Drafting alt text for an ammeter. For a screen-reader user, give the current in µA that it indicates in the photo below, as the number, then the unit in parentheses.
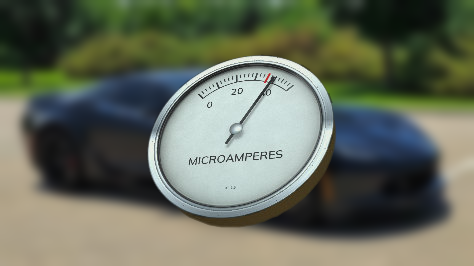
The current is 40 (µA)
